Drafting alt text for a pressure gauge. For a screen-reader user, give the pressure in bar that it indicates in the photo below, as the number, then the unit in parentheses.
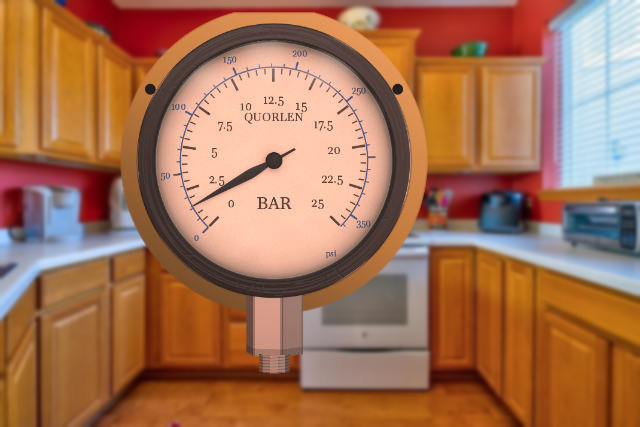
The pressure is 1.5 (bar)
